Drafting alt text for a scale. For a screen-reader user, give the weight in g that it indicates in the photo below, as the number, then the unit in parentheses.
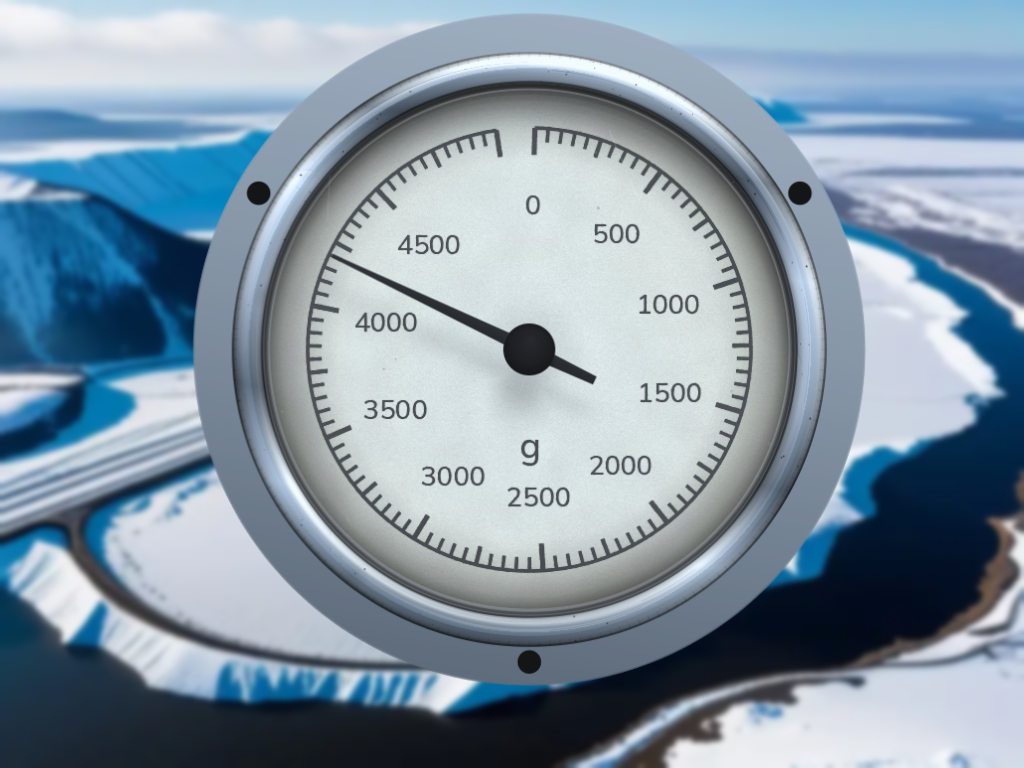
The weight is 4200 (g)
